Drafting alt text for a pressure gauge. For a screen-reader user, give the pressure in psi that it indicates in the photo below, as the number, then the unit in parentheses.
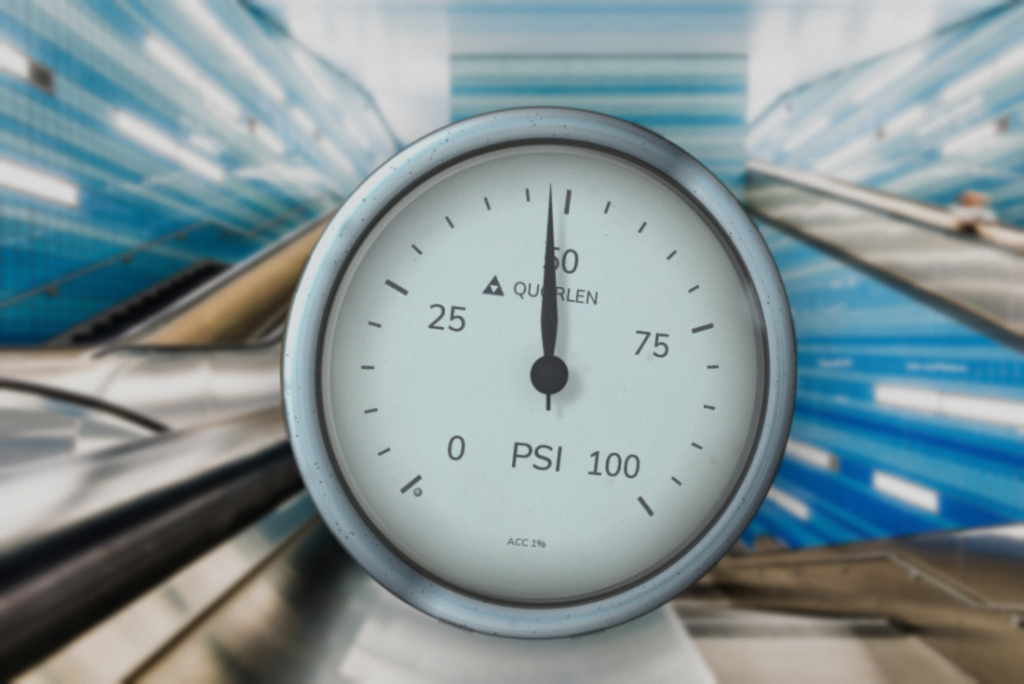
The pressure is 47.5 (psi)
